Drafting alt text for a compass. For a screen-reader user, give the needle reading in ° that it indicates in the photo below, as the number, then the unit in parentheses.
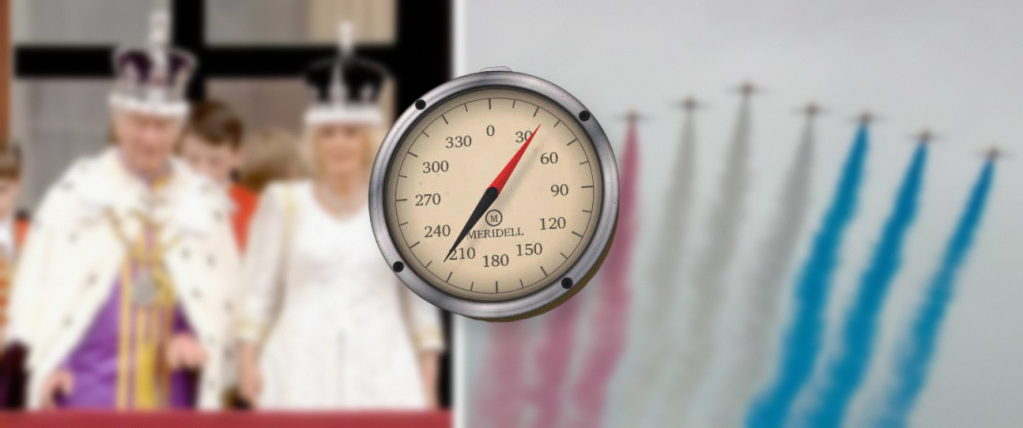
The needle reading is 37.5 (°)
